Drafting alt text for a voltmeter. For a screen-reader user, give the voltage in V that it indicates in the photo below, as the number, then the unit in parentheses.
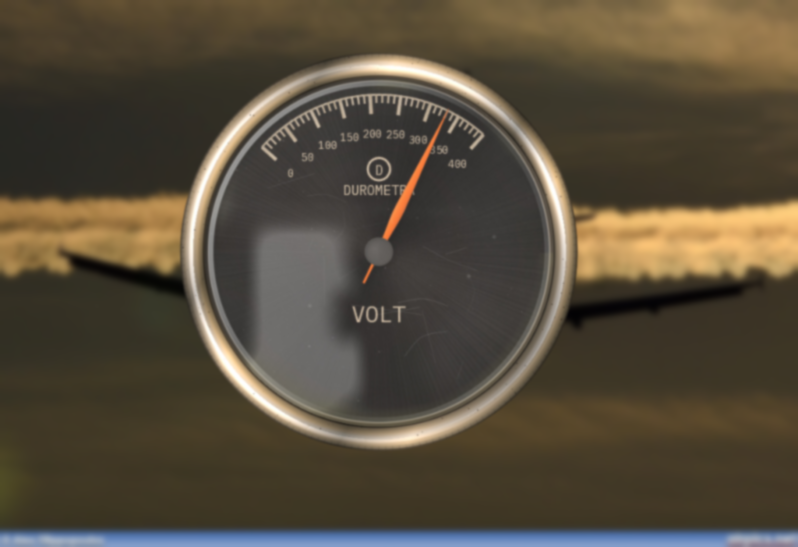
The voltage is 330 (V)
